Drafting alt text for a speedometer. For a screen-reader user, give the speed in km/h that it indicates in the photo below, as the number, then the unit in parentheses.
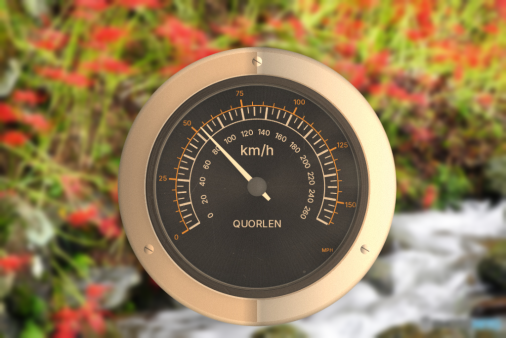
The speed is 85 (km/h)
